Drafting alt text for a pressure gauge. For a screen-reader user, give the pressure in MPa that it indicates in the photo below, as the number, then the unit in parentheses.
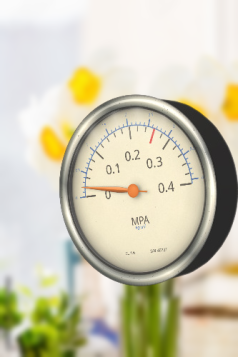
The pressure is 0.02 (MPa)
